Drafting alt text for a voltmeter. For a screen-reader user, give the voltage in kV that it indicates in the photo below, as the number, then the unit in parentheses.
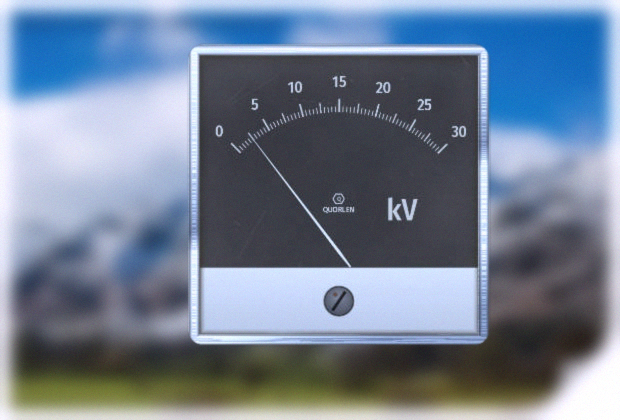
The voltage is 2.5 (kV)
